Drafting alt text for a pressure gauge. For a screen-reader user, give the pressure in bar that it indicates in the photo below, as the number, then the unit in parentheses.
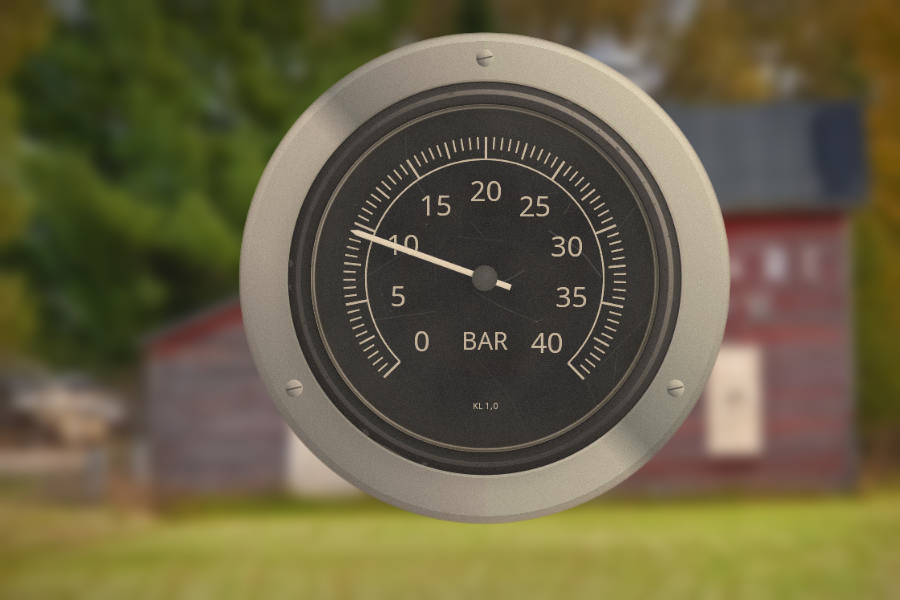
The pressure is 9.5 (bar)
